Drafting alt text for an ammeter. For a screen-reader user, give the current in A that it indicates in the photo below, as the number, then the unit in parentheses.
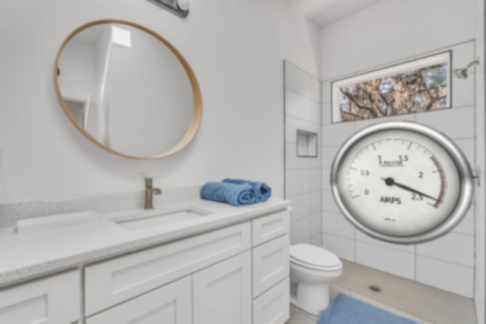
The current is 2.4 (A)
